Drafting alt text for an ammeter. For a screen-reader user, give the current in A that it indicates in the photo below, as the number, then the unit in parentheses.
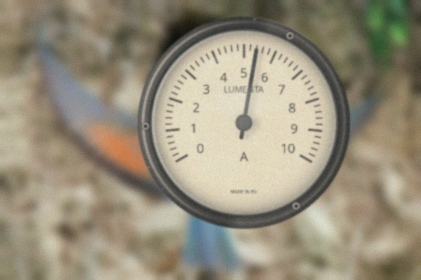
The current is 5.4 (A)
